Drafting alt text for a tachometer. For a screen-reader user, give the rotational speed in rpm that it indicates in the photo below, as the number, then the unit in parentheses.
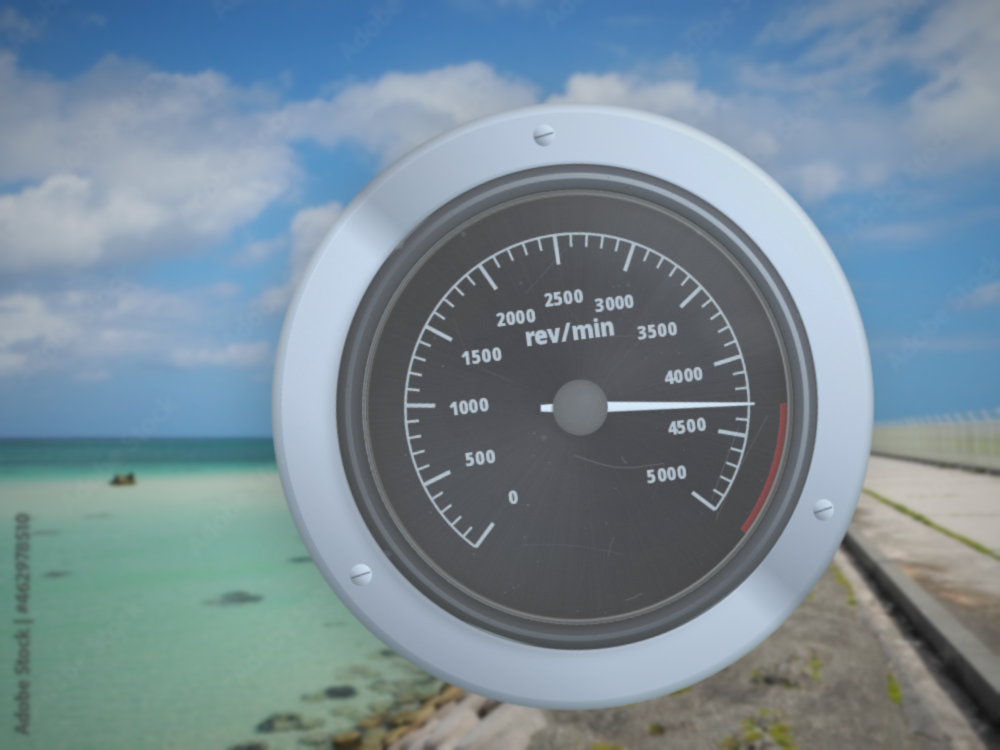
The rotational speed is 4300 (rpm)
